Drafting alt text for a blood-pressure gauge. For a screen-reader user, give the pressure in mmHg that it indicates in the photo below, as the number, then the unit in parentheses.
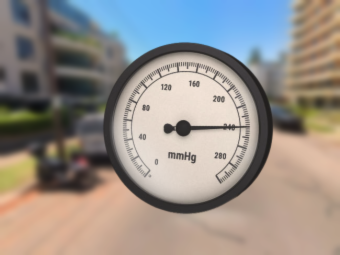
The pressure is 240 (mmHg)
